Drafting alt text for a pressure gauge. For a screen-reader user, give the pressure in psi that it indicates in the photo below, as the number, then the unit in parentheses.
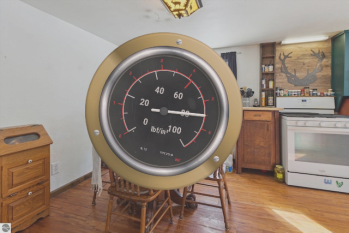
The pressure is 80 (psi)
